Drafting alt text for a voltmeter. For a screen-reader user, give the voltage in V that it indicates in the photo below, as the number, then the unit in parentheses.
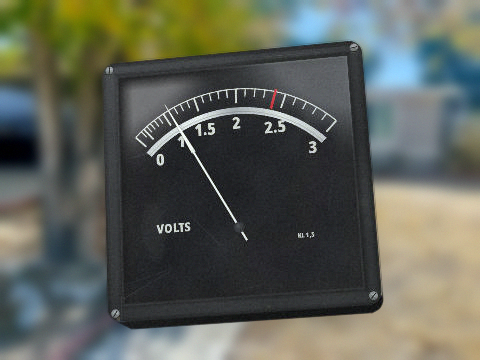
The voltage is 1.1 (V)
